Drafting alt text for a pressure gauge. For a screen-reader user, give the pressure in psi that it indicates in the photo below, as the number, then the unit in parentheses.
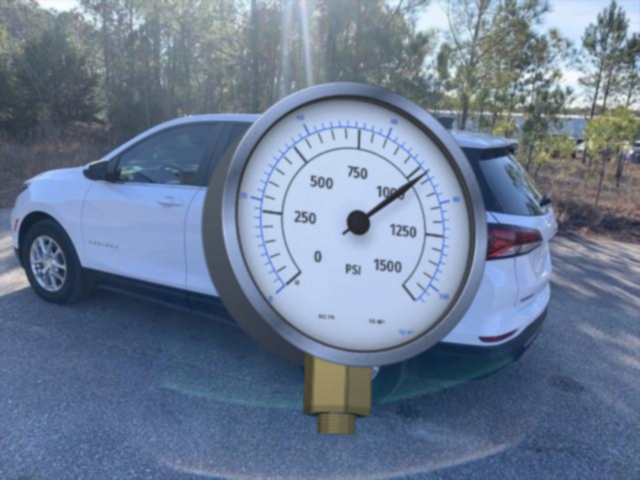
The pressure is 1025 (psi)
